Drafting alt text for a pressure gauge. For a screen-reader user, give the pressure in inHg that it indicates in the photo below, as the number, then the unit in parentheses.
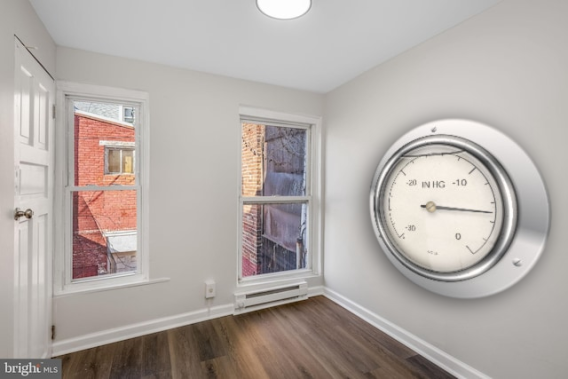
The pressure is -5 (inHg)
